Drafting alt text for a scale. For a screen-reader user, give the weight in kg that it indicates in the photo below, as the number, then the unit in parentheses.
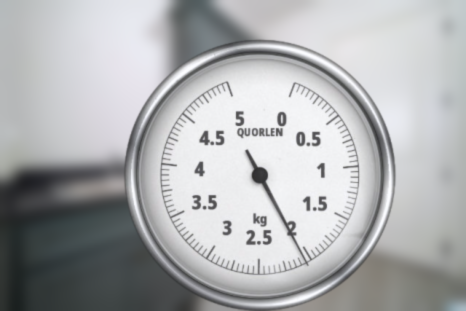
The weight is 2.05 (kg)
